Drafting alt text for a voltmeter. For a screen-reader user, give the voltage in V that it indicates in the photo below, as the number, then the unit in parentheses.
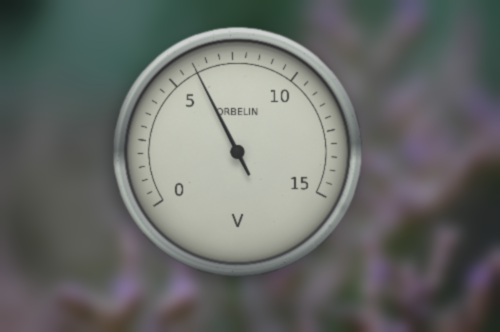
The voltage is 6 (V)
